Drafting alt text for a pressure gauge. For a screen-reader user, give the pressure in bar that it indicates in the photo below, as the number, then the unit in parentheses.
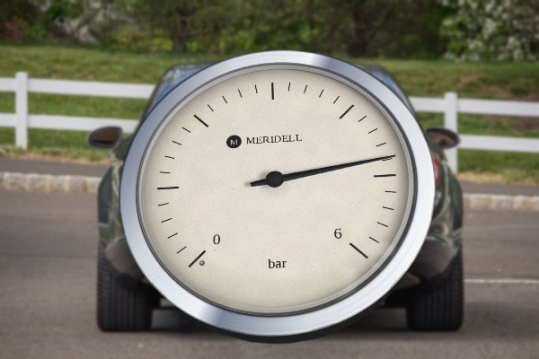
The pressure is 4.8 (bar)
